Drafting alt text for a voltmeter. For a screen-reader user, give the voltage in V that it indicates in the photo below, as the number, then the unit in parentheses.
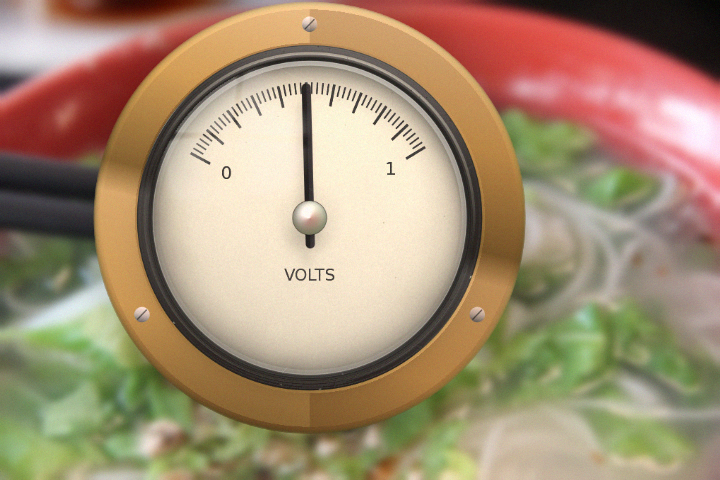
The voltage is 0.5 (V)
